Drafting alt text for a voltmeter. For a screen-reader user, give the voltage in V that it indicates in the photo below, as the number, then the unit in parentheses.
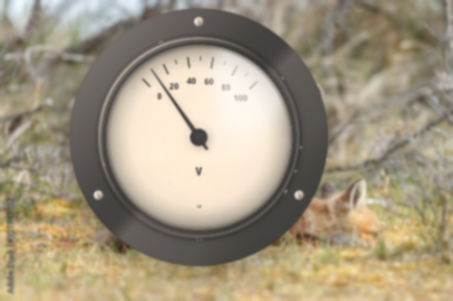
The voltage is 10 (V)
